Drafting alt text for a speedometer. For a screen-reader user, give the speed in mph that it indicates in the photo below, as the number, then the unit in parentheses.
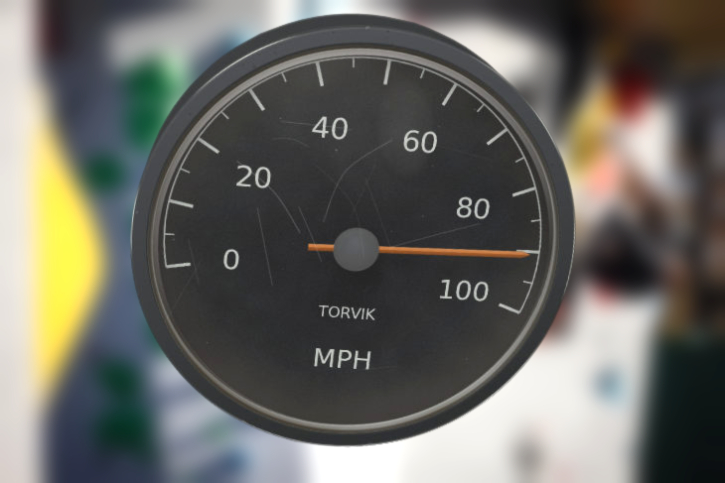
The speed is 90 (mph)
